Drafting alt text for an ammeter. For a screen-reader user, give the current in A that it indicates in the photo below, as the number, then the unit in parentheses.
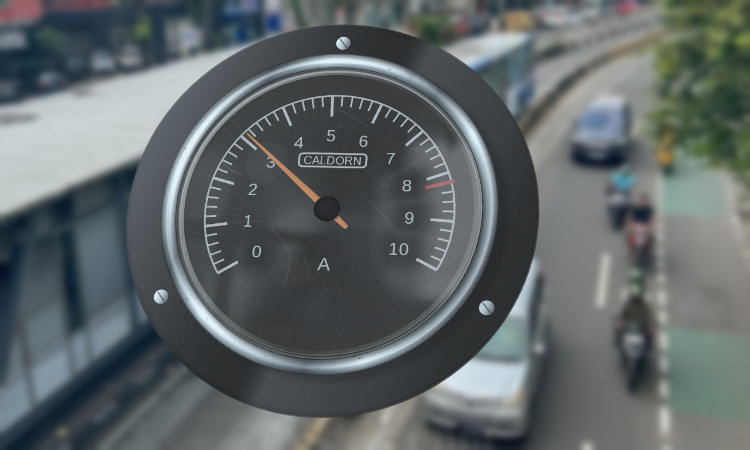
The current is 3.1 (A)
